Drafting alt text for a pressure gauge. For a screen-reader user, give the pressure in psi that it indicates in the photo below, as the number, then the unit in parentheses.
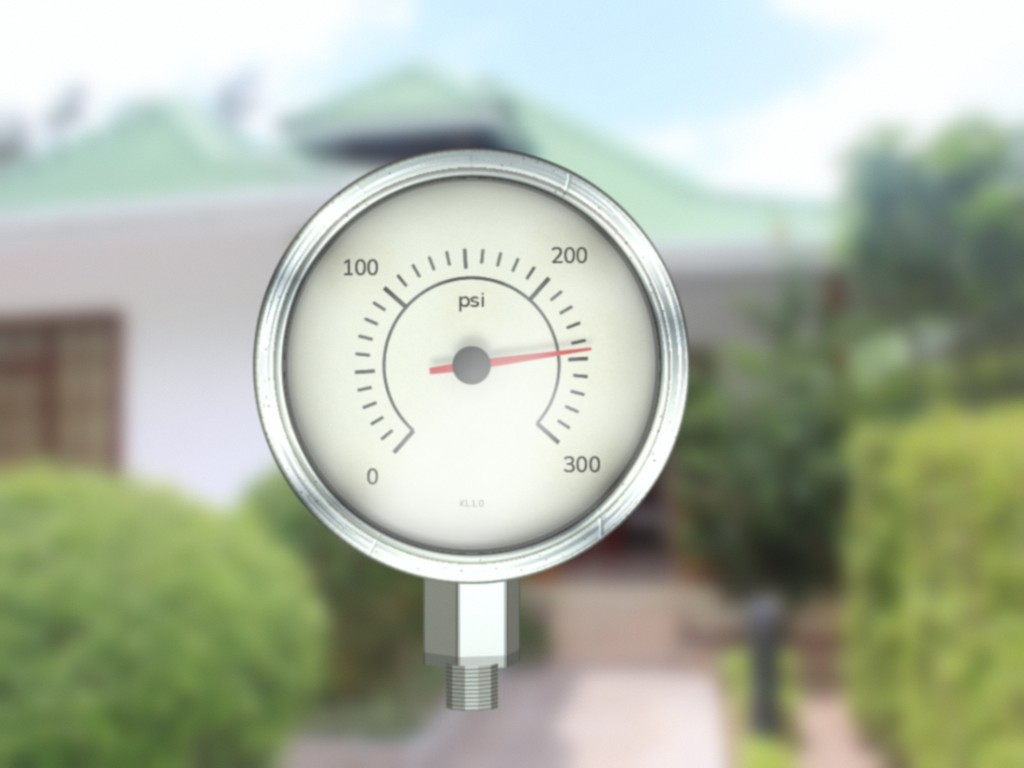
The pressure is 245 (psi)
